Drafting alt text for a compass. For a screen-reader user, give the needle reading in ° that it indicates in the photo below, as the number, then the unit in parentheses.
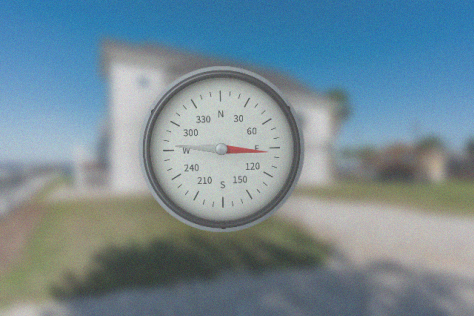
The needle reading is 95 (°)
